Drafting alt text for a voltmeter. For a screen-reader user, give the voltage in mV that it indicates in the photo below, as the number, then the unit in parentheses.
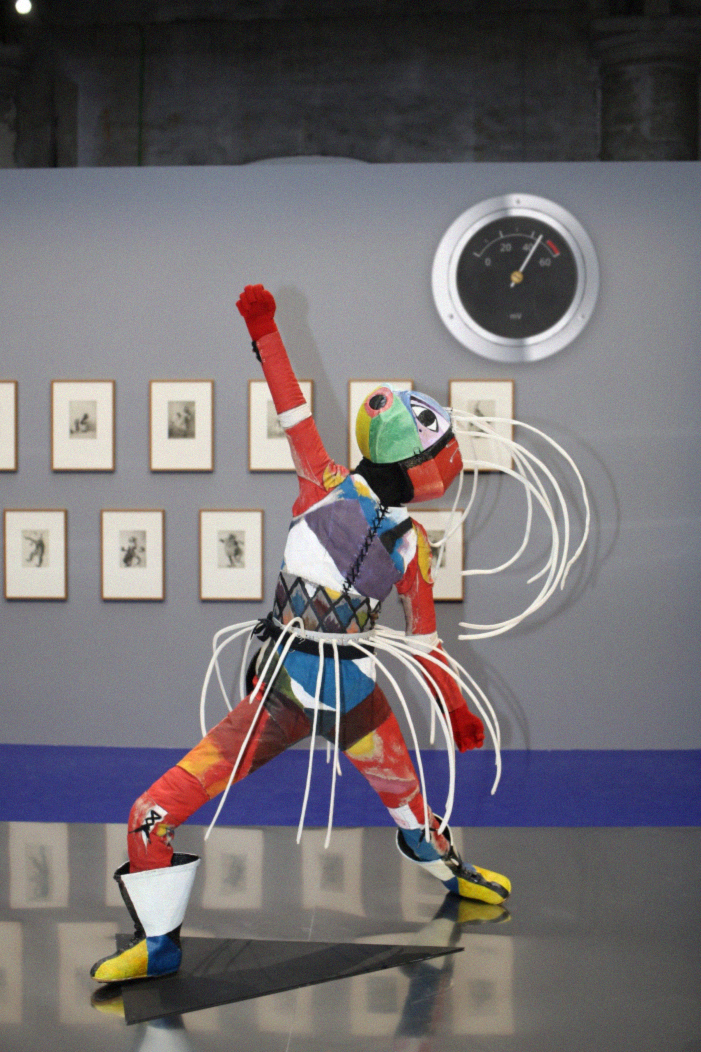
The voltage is 45 (mV)
